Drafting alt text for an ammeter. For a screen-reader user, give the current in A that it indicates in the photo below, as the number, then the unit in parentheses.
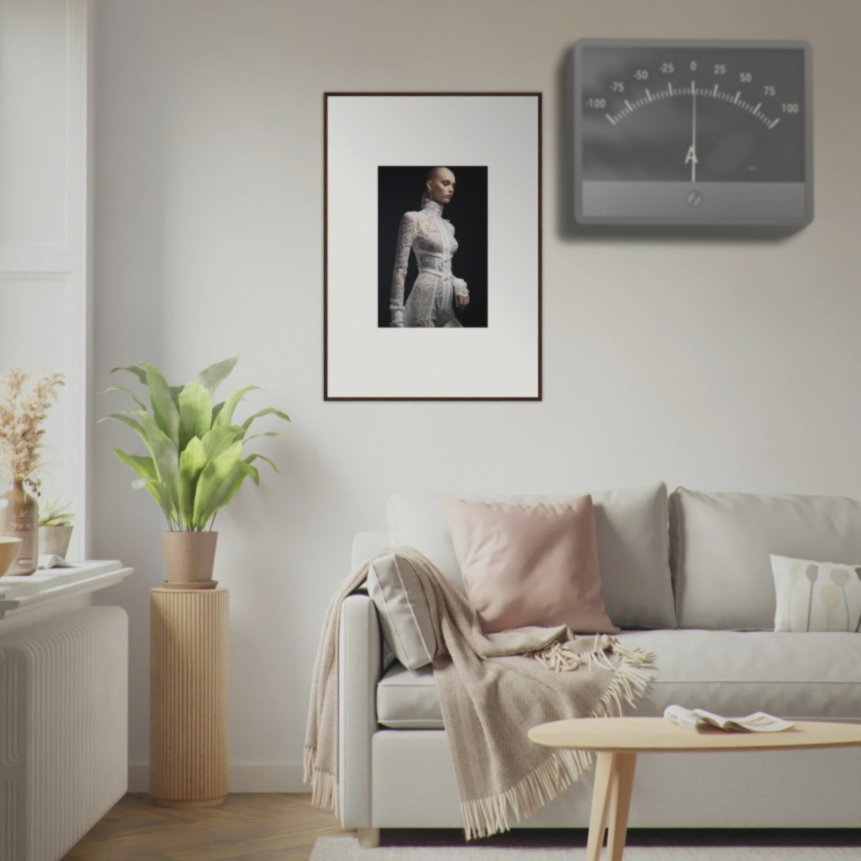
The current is 0 (A)
